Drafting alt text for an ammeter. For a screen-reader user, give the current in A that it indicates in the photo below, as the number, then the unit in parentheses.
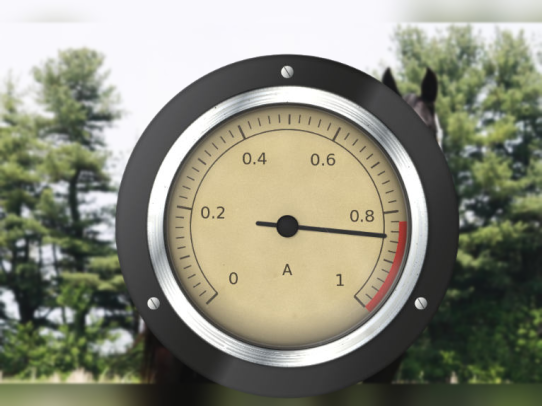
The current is 0.85 (A)
